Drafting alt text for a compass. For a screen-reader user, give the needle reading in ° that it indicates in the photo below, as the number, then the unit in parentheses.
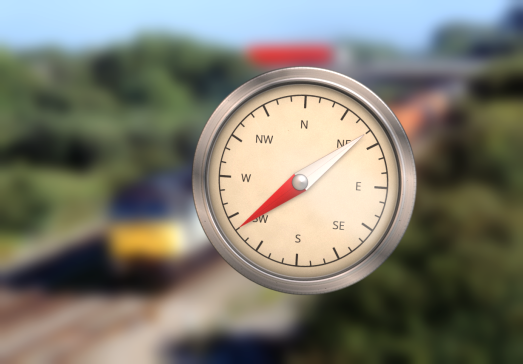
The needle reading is 230 (°)
